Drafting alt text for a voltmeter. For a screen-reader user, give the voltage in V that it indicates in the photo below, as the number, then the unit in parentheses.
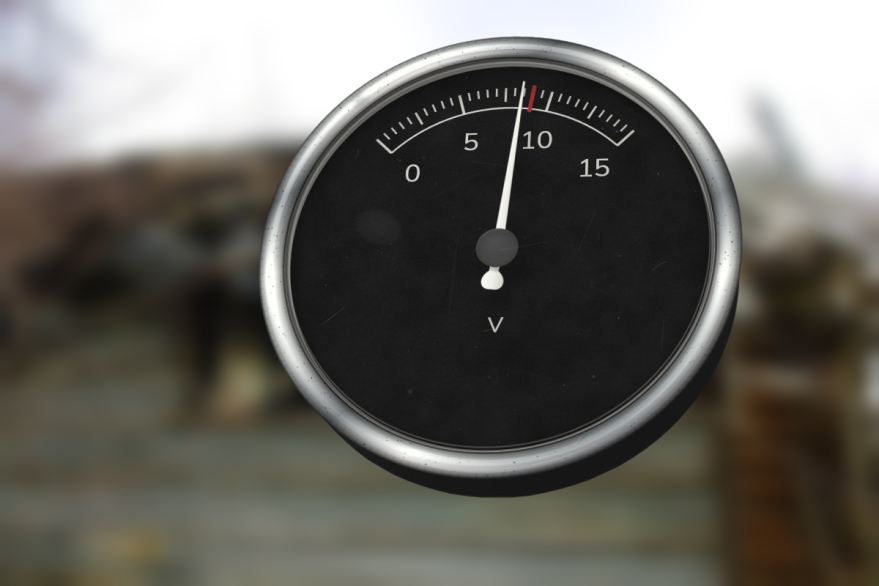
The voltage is 8.5 (V)
